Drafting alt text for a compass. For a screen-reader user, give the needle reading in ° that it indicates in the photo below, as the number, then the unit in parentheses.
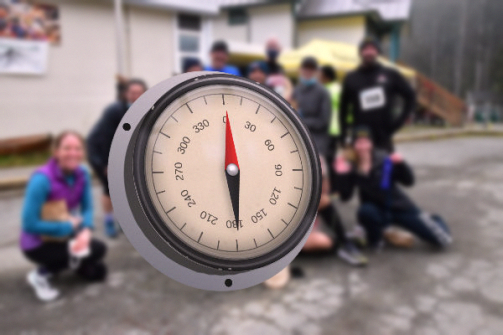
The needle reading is 0 (°)
